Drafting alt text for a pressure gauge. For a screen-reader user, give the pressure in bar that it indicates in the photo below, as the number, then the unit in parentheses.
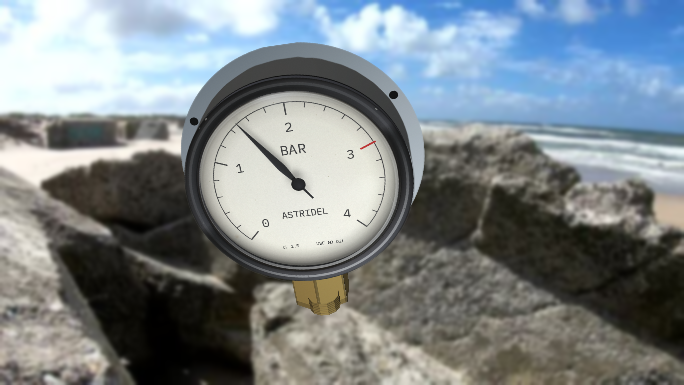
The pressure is 1.5 (bar)
